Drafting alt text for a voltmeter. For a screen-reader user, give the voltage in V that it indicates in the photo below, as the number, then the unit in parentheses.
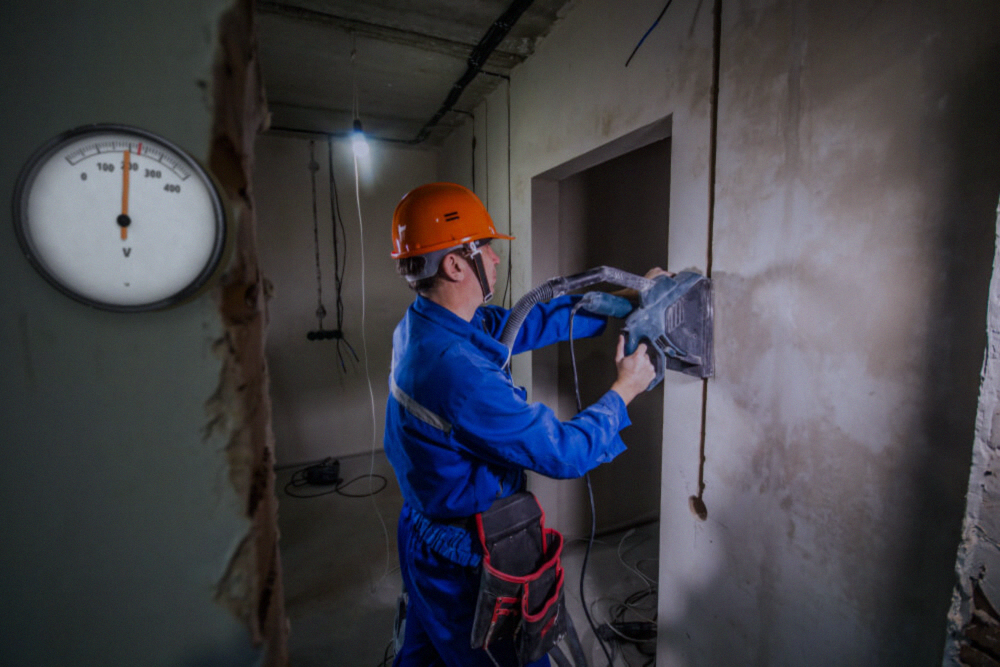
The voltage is 200 (V)
